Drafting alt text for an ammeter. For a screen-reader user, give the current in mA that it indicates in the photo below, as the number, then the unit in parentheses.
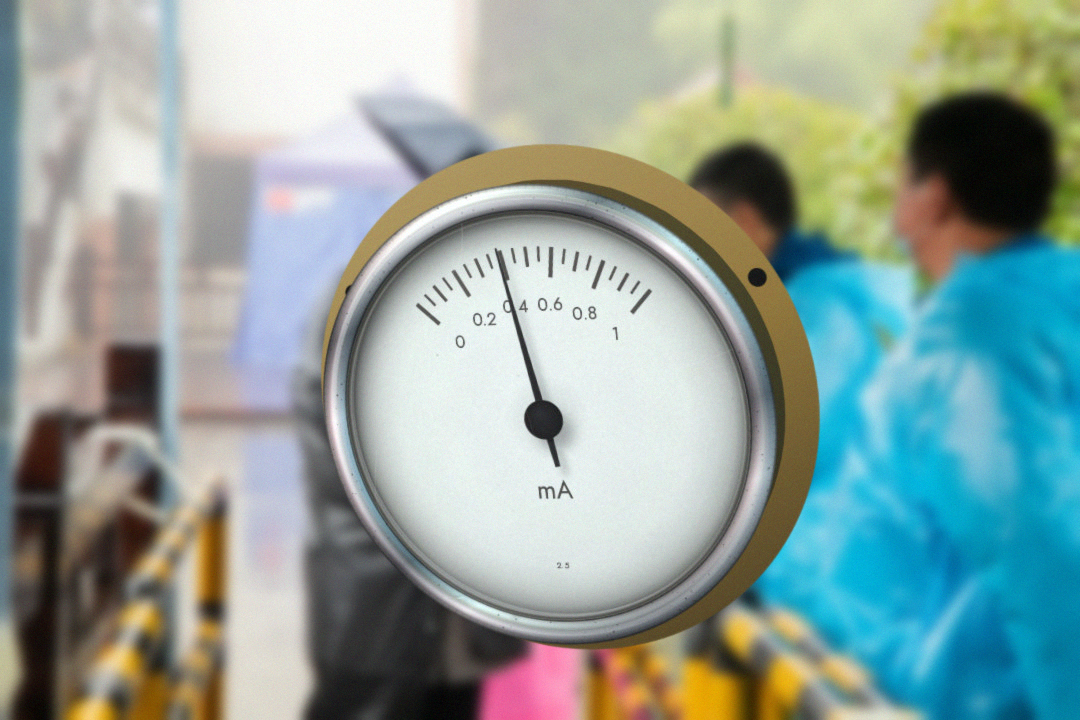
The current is 0.4 (mA)
